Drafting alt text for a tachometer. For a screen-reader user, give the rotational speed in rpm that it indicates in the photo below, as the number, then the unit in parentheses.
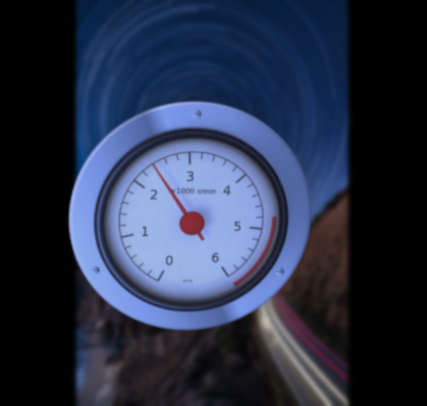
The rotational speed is 2400 (rpm)
